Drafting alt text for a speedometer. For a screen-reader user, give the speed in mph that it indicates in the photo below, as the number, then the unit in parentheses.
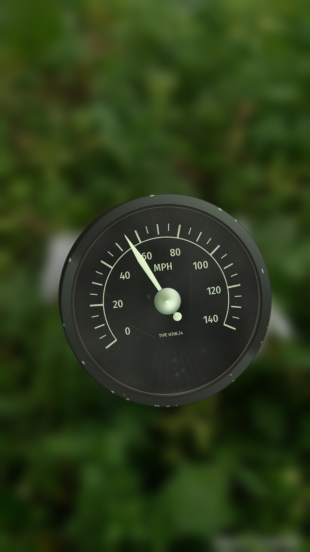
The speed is 55 (mph)
